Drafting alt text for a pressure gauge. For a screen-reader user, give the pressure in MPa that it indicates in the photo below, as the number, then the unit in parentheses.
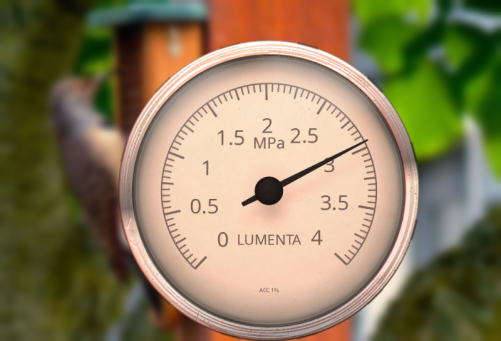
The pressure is 2.95 (MPa)
